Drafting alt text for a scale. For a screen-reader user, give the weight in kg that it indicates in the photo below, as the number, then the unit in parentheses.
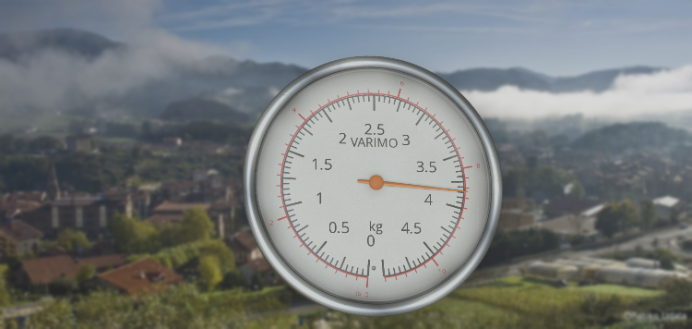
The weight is 3.85 (kg)
